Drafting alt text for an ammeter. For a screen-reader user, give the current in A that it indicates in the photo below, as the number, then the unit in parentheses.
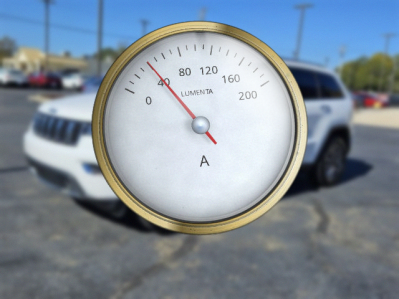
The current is 40 (A)
